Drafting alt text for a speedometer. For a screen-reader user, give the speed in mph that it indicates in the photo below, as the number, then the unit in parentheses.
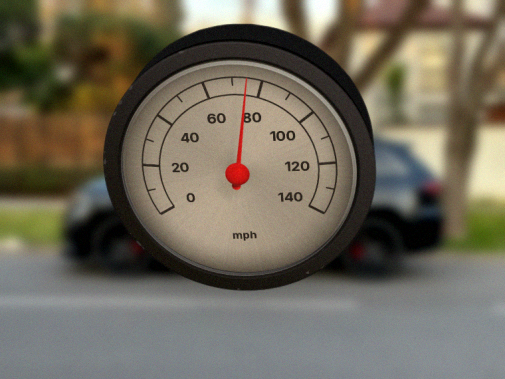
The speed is 75 (mph)
